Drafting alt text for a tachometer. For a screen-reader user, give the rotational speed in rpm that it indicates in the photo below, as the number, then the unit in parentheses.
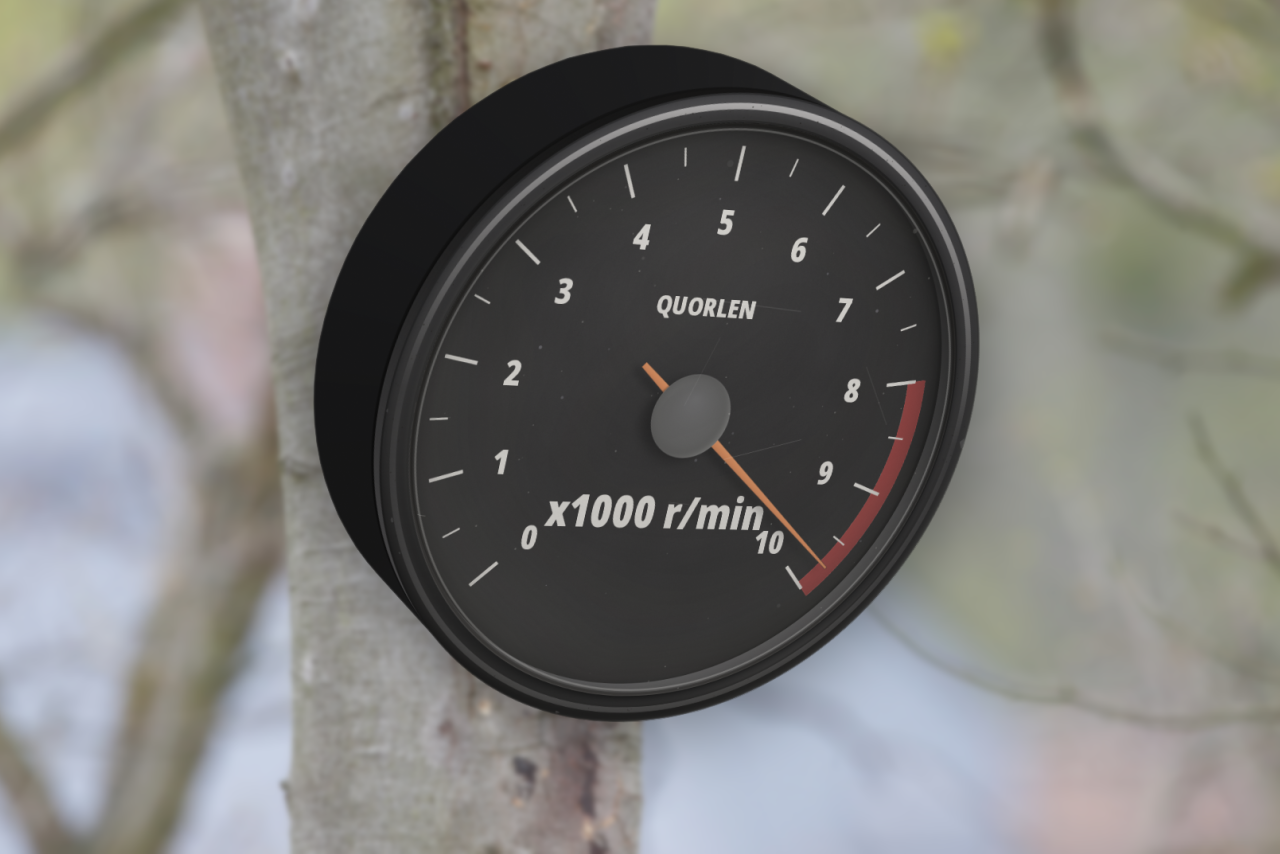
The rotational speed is 9750 (rpm)
